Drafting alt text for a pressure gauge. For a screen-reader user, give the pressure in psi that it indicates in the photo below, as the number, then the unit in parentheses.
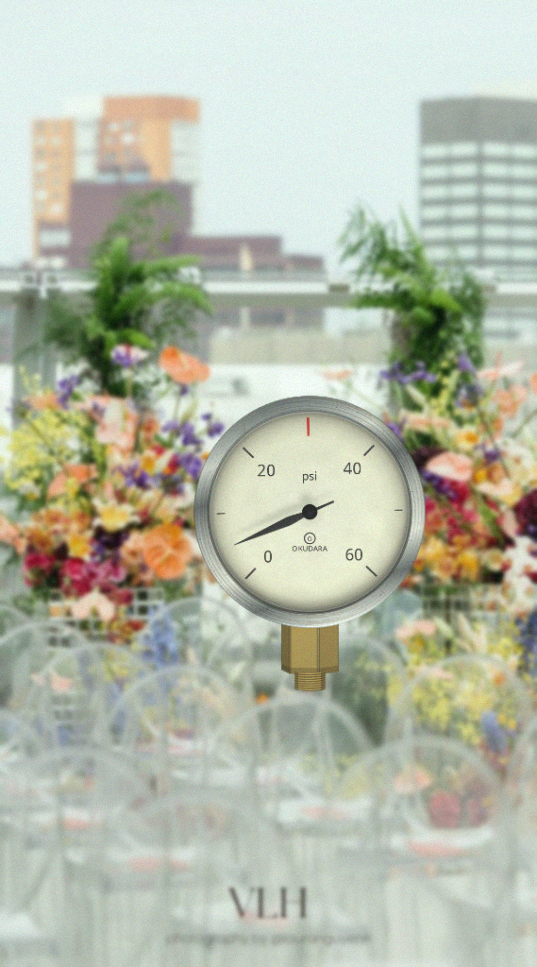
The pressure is 5 (psi)
